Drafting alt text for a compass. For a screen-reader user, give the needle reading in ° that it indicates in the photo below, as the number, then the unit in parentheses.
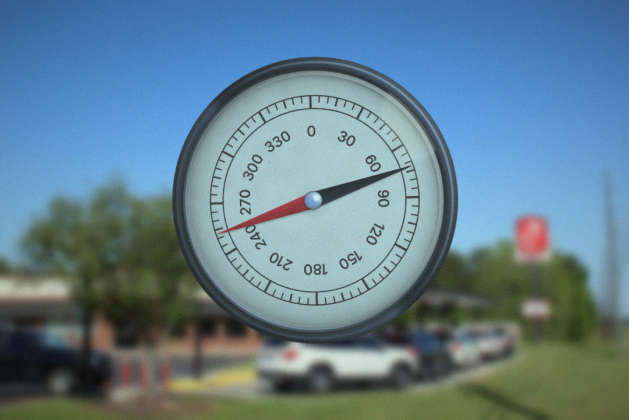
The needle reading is 252.5 (°)
